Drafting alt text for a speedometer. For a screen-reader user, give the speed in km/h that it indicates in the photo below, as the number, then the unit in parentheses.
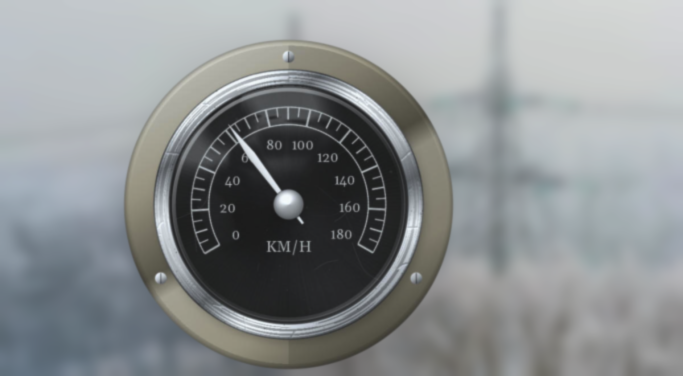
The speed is 62.5 (km/h)
